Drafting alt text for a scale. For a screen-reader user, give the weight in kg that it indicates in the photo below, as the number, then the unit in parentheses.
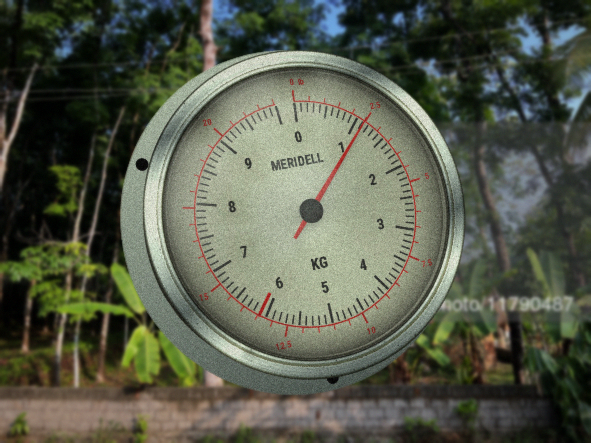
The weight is 1.1 (kg)
